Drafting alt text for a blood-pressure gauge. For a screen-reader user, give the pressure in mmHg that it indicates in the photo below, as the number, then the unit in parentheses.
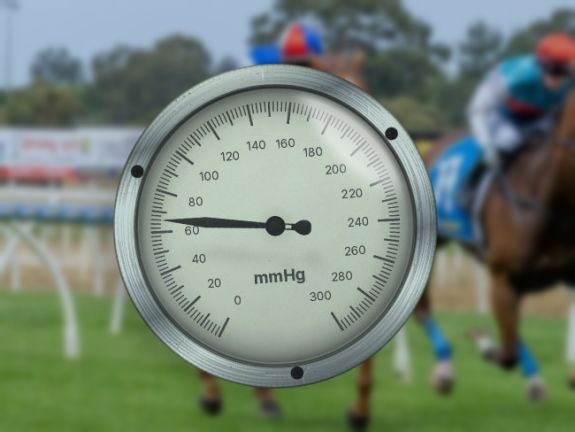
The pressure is 66 (mmHg)
